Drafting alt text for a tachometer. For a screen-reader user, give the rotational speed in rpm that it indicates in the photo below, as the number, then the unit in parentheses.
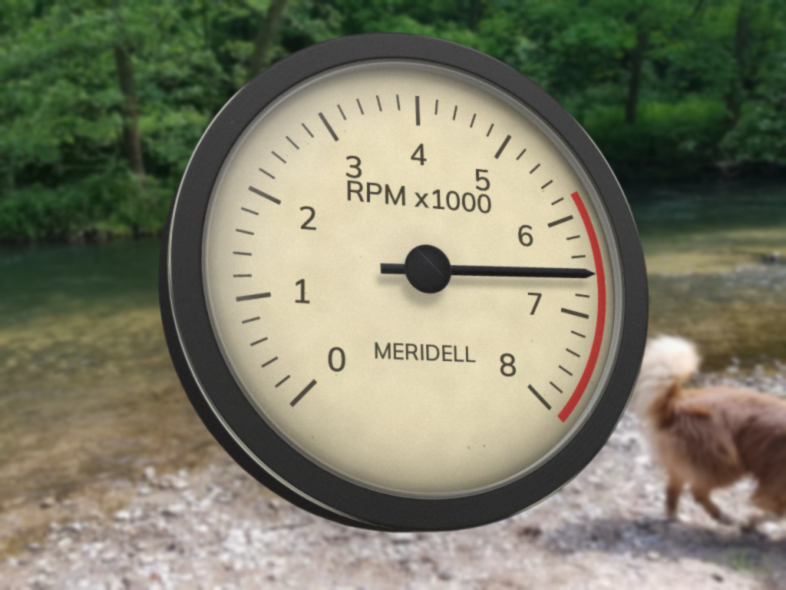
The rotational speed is 6600 (rpm)
